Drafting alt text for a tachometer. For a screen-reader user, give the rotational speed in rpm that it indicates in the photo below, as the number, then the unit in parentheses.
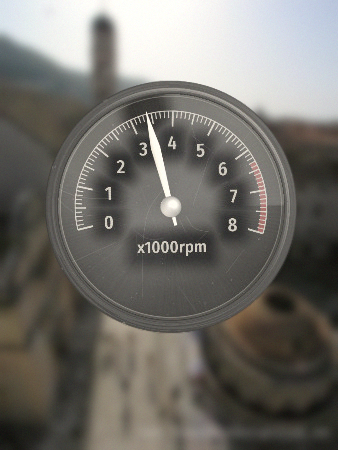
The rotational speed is 3400 (rpm)
